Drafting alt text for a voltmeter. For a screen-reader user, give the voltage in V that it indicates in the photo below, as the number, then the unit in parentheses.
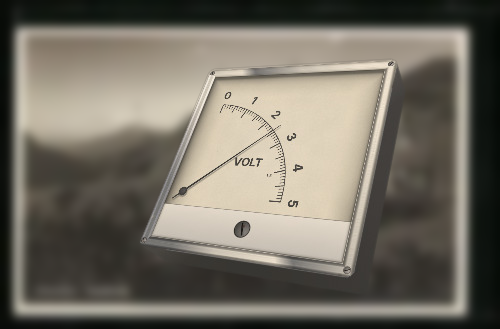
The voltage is 2.5 (V)
